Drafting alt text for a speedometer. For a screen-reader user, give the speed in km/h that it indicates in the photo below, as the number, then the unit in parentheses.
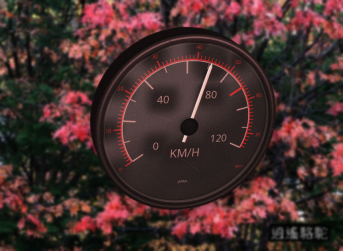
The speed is 70 (km/h)
